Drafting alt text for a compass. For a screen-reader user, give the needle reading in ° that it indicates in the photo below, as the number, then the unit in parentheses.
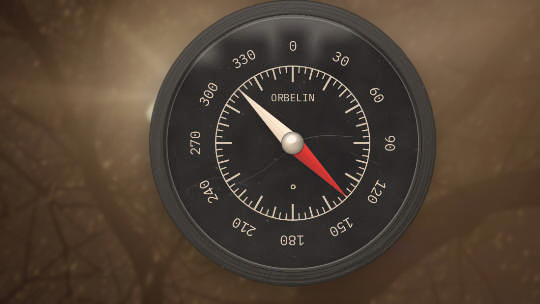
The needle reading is 135 (°)
